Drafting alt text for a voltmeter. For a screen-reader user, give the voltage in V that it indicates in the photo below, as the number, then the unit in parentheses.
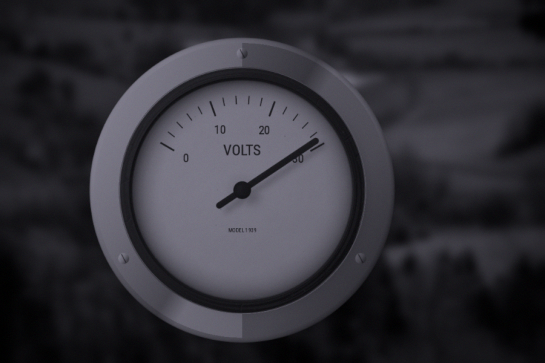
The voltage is 29 (V)
